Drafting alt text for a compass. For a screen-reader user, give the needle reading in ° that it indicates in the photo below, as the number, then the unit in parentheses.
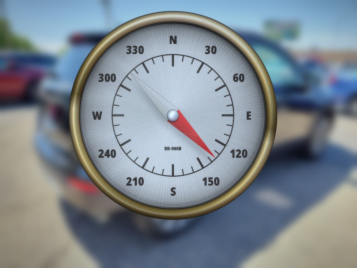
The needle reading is 135 (°)
